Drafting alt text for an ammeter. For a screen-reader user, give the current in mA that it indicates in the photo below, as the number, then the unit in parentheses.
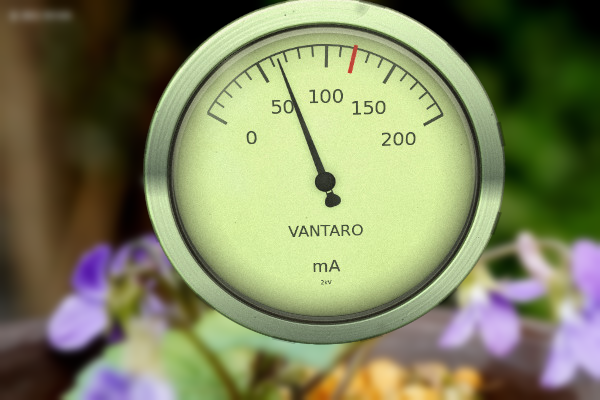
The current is 65 (mA)
